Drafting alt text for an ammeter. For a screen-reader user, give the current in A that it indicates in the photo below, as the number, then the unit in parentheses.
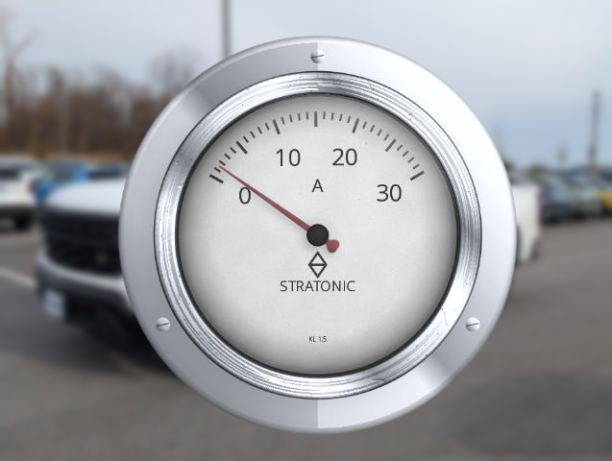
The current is 1.5 (A)
